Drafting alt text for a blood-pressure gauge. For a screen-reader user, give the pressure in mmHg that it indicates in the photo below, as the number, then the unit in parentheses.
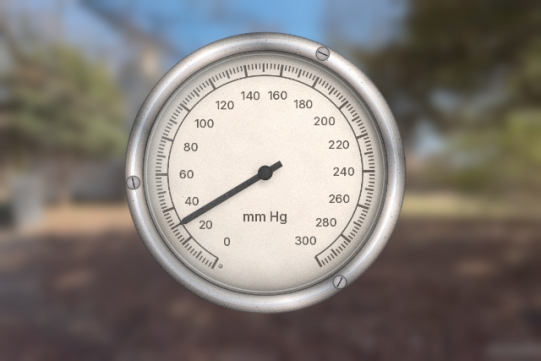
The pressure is 30 (mmHg)
